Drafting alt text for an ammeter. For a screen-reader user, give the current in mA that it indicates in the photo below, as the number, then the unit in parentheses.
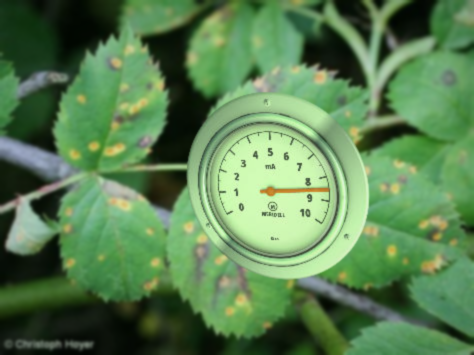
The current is 8.5 (mA)
